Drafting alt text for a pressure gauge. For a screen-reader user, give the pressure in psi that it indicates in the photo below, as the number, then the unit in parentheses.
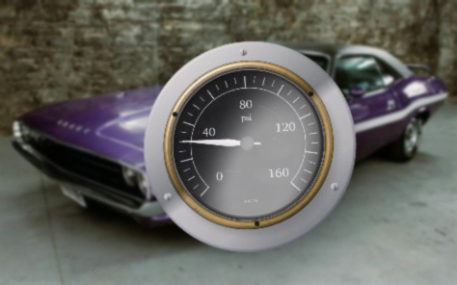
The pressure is 30 (psi)
